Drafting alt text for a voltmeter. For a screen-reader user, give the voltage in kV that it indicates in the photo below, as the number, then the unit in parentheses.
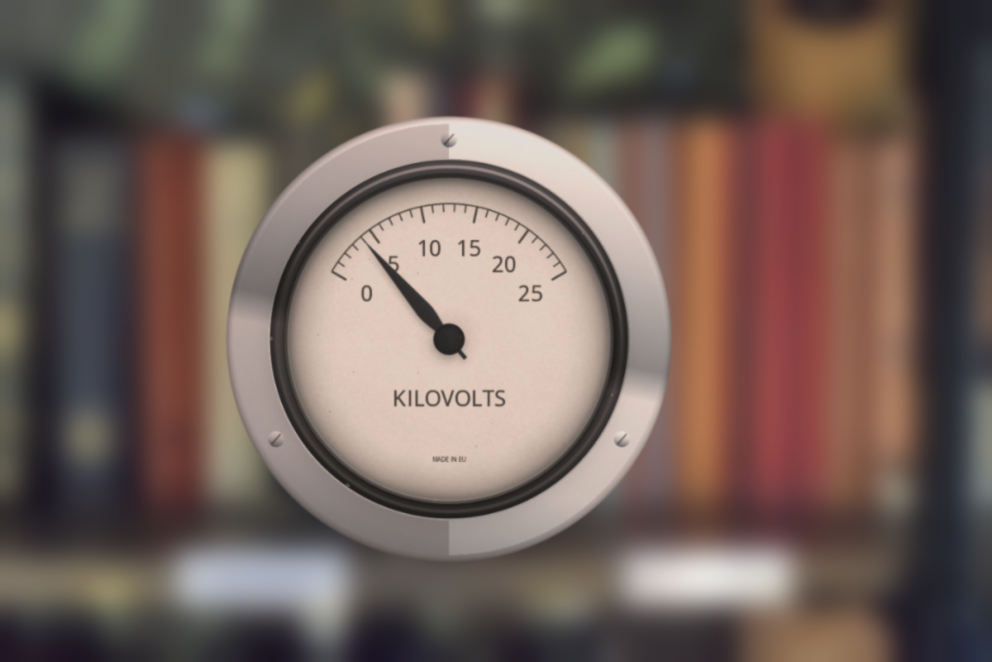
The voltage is 4 (kV)
